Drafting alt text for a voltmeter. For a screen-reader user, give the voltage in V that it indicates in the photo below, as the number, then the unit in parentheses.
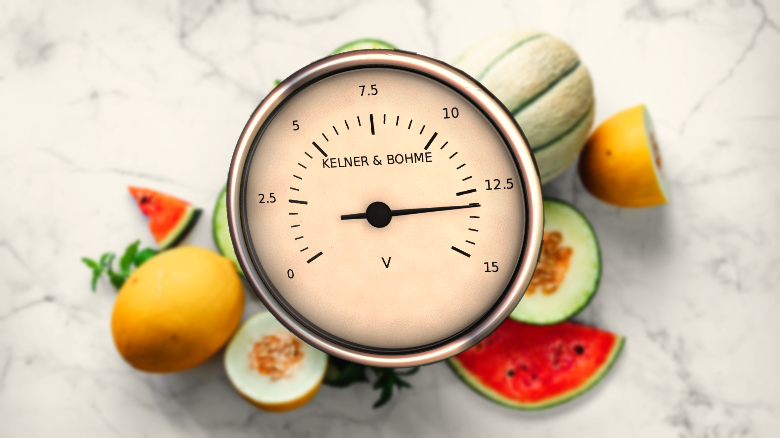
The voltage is 13 (V)
